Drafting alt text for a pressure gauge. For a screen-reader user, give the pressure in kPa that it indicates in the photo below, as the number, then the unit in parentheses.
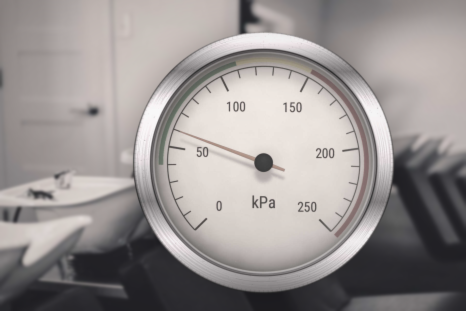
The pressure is 60 (kPa)
